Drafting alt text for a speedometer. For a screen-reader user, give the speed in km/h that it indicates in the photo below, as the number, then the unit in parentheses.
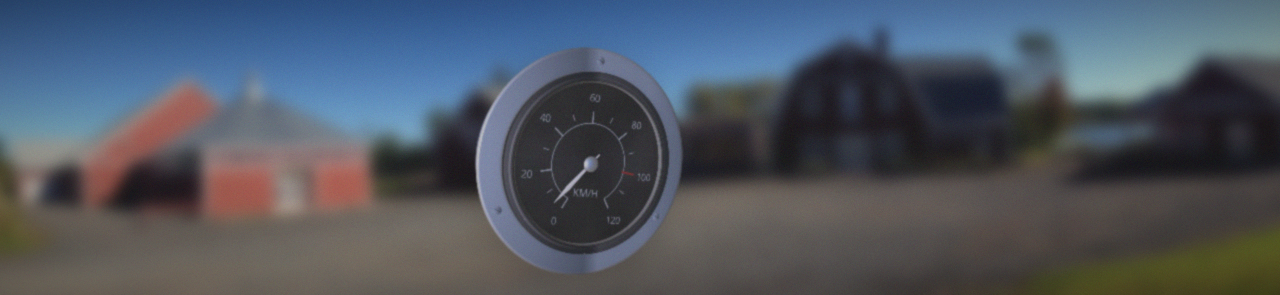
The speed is 5 (km/h)
